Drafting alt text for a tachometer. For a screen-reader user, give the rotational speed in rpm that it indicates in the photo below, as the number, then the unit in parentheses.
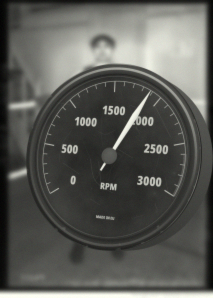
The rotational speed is 1900 (rpm)
